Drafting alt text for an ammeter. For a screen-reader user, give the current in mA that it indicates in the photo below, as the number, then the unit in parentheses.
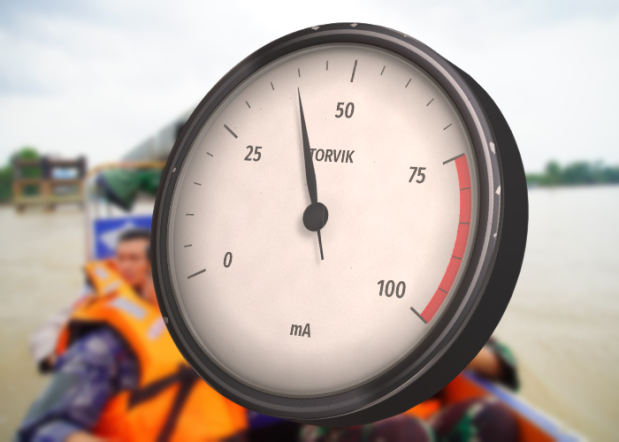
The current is 40 (mA)
